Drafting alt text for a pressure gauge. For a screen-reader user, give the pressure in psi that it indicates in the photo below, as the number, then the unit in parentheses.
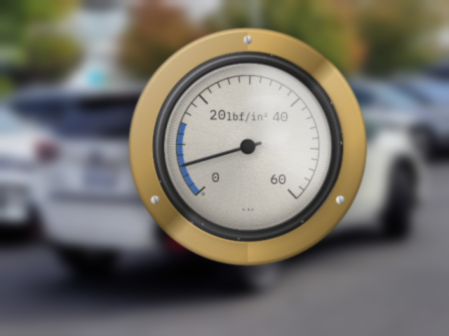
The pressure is 6 (psi)
